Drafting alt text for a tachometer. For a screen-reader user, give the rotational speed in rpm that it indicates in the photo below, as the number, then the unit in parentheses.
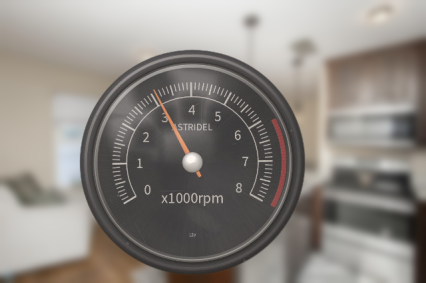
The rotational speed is 3100 (rpm)
